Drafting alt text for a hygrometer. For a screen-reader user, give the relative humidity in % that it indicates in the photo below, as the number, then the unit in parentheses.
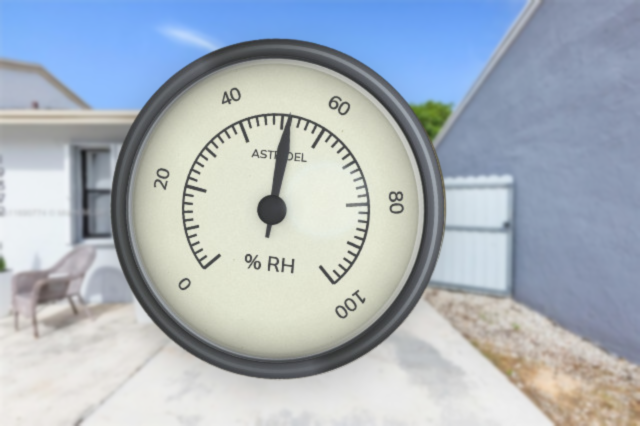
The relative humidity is 52 (%)
